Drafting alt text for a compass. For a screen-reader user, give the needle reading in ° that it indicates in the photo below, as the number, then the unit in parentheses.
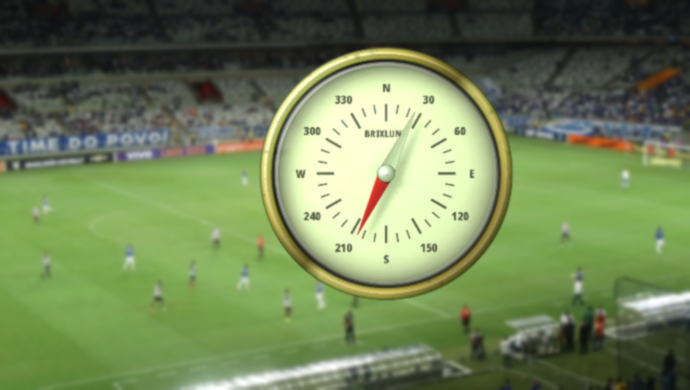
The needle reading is 205 (°)
